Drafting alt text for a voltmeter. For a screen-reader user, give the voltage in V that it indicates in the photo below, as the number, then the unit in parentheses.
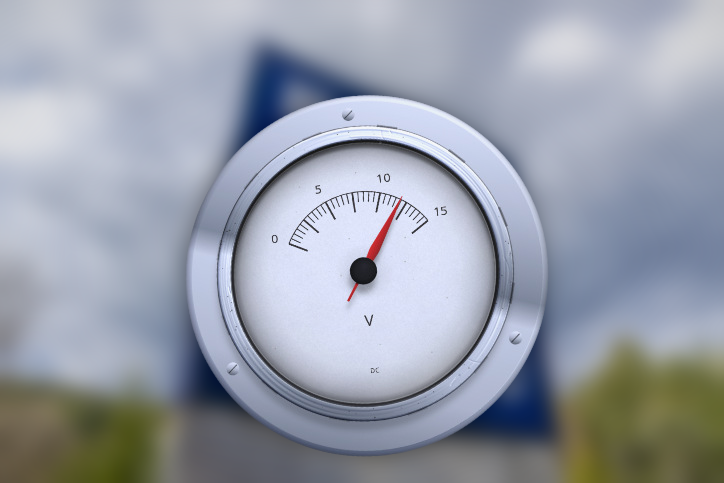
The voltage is 12 (V)
